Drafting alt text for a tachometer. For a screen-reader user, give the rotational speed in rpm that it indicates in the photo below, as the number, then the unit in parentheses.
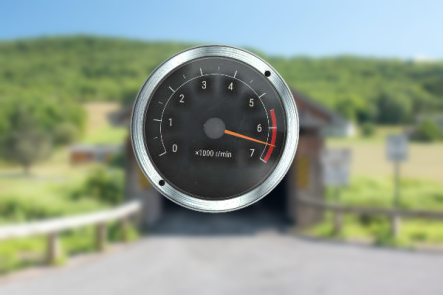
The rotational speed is 6500 (rpm)
